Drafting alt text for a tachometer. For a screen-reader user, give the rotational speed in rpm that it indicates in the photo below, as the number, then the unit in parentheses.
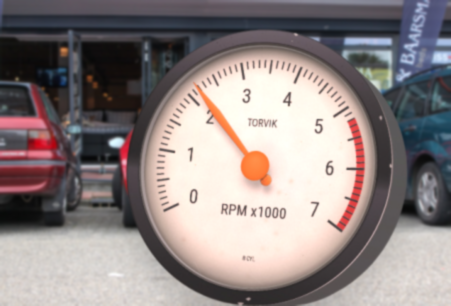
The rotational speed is 2200 (rpm)
